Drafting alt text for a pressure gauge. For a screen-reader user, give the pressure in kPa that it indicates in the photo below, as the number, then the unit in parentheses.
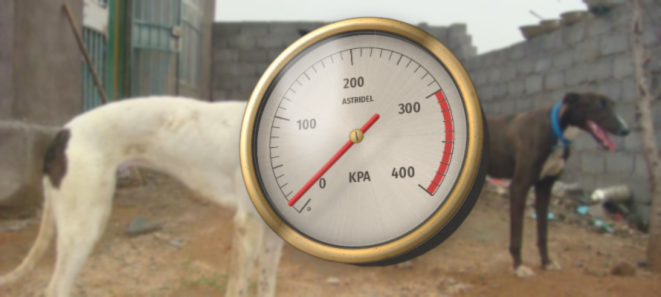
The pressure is 10 (kPa)
